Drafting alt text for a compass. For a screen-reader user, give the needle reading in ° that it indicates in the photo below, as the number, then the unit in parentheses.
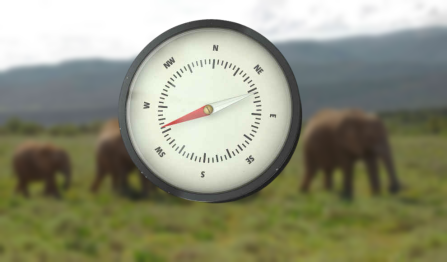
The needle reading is 245 (°)
